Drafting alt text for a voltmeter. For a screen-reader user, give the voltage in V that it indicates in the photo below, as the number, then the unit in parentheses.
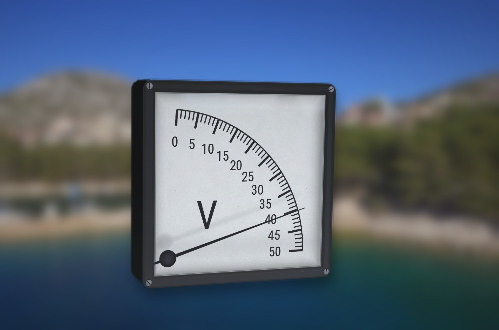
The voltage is 40 (V)
